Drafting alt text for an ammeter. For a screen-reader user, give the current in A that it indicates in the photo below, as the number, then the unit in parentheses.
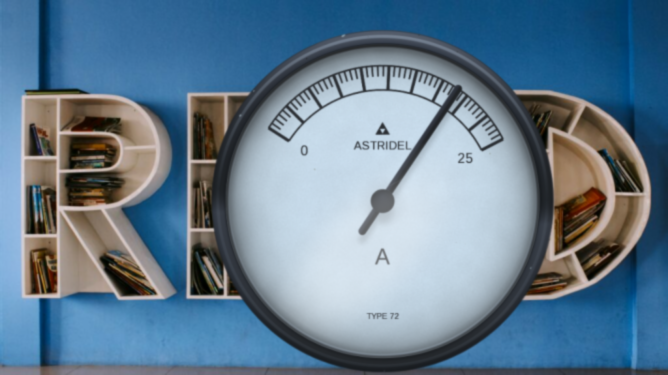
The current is 19 (A)
